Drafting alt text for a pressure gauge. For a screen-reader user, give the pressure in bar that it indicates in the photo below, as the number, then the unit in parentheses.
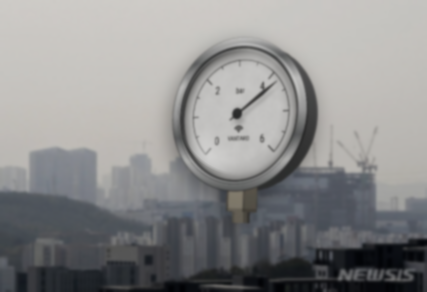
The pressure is 4.25 (bar)
